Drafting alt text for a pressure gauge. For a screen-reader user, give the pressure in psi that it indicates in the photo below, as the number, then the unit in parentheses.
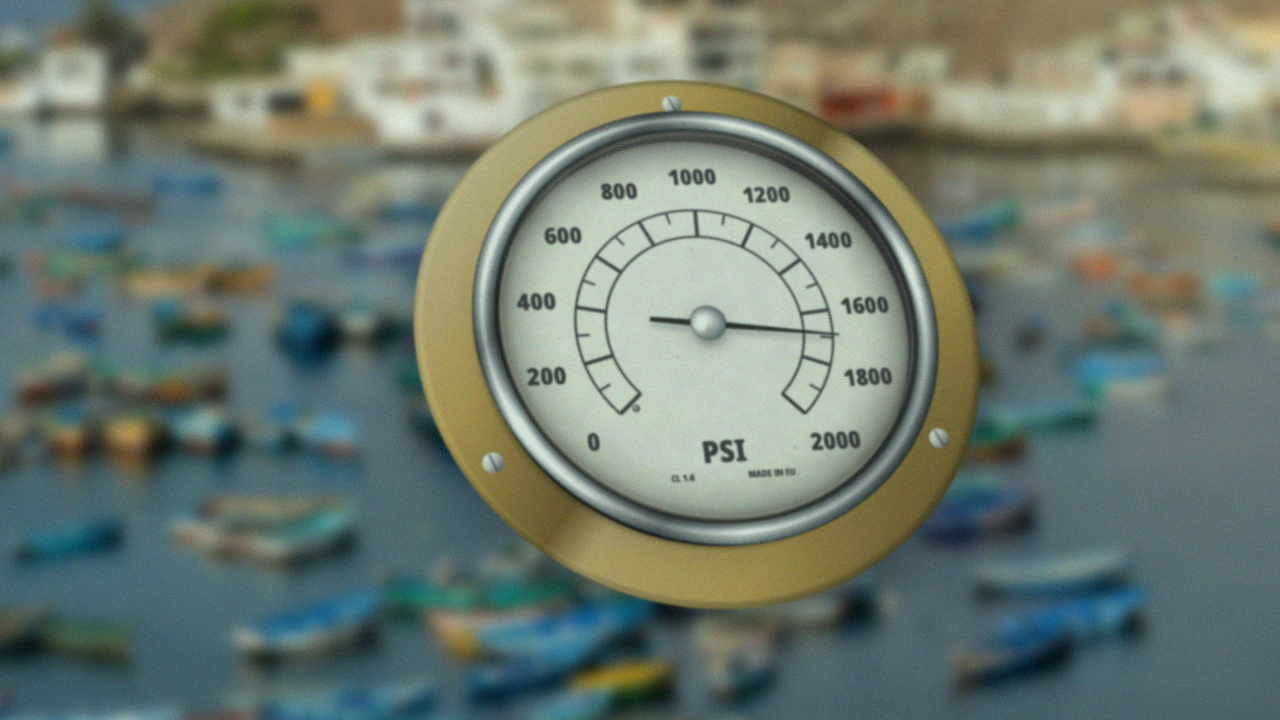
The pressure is 1700 (psi)
